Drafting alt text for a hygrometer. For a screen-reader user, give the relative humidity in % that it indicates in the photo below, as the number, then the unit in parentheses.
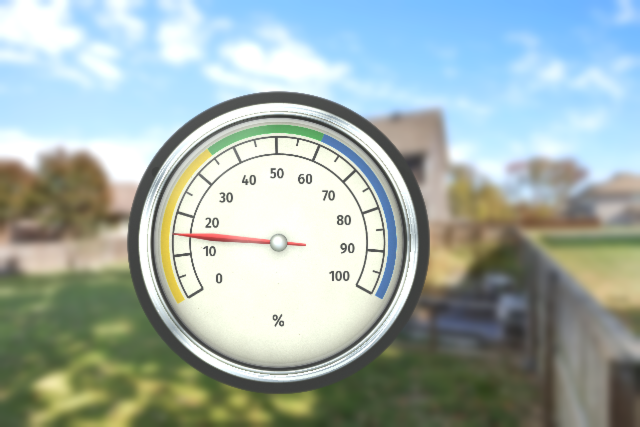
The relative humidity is 15 (%)
